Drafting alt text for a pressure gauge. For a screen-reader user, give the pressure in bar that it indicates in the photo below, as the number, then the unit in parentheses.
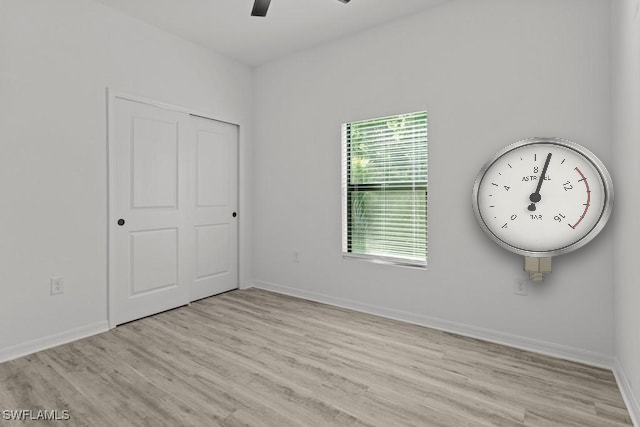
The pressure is 9 (bar)
